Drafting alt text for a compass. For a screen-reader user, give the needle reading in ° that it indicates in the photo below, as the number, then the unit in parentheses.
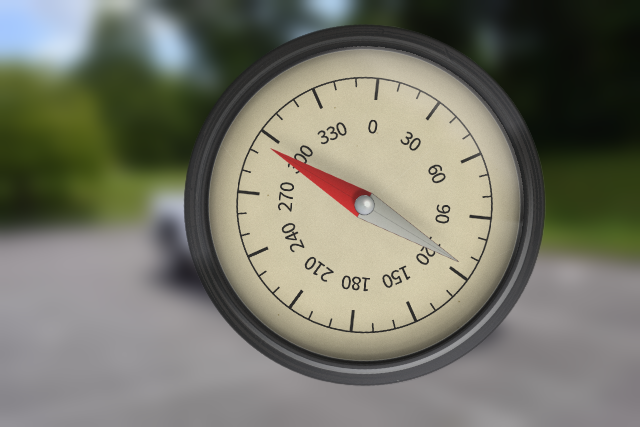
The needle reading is 295 (°)
